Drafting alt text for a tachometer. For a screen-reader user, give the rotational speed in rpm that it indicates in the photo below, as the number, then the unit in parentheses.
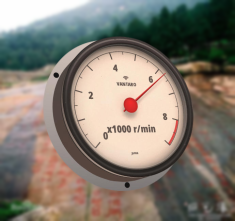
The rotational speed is 6250 (rpm)
